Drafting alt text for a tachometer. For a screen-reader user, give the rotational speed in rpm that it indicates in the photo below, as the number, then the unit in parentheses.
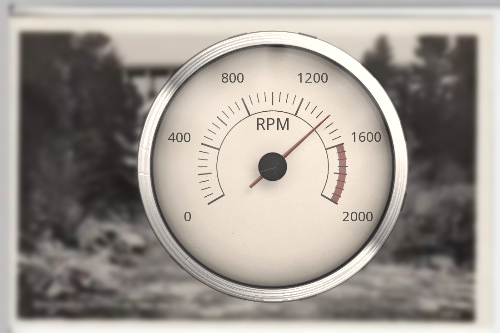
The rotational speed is 1400 (rpm)
